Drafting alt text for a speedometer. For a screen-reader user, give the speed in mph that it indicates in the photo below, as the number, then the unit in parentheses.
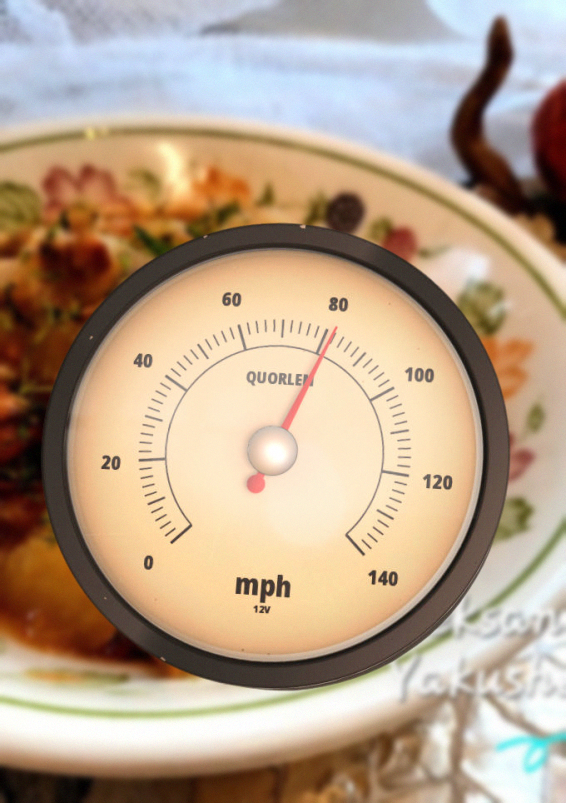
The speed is 82 (mph)
